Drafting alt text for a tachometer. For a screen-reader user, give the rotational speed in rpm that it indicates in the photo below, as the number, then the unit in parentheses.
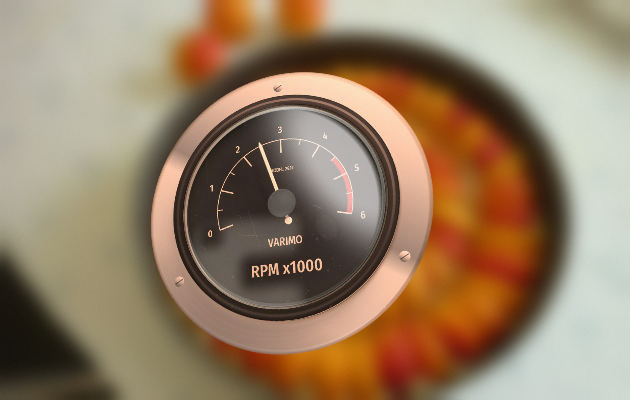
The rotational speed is 2500 (rpm)
